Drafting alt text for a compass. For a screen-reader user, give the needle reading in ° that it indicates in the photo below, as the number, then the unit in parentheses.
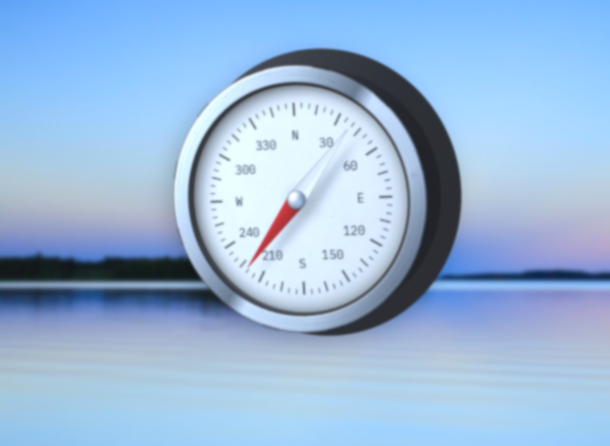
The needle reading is 220 (°)
